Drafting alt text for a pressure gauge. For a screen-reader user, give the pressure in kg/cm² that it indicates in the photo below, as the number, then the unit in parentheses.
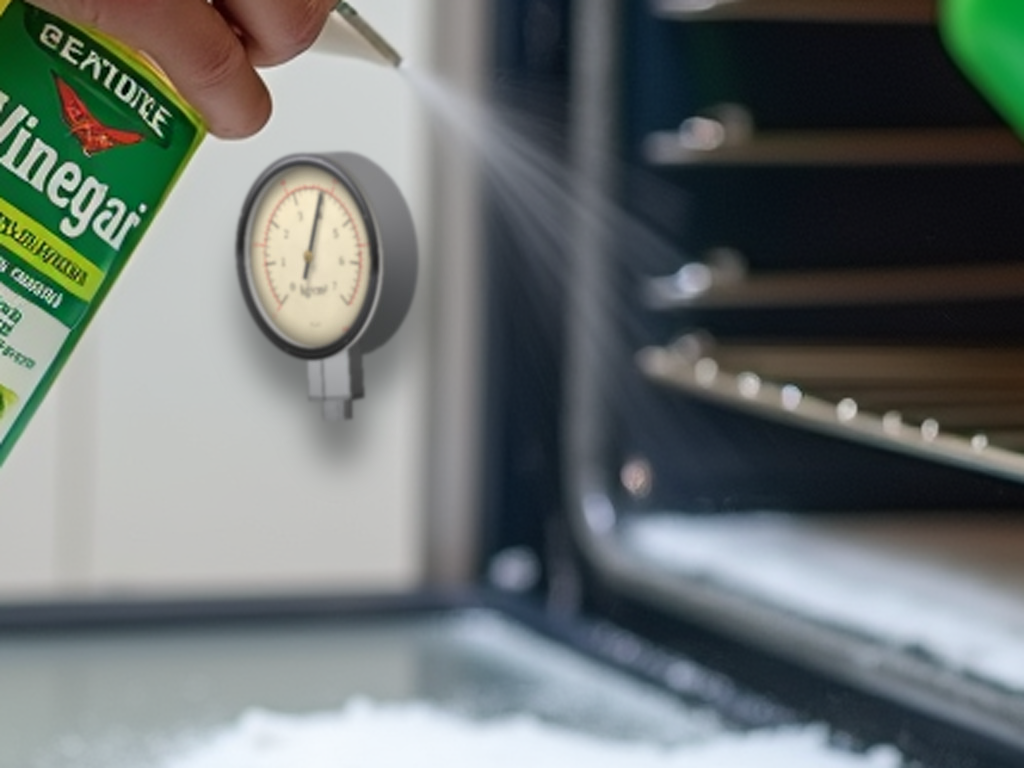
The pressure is 4 (kg/cm²)
